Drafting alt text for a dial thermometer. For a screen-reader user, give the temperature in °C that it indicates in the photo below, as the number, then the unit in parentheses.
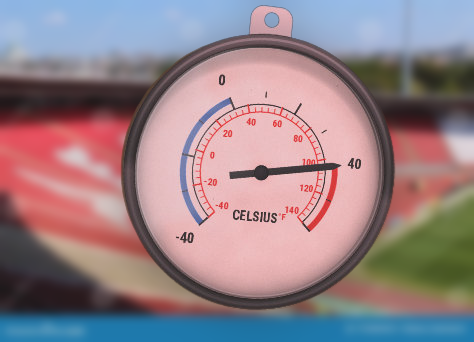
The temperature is 40 (°C)
